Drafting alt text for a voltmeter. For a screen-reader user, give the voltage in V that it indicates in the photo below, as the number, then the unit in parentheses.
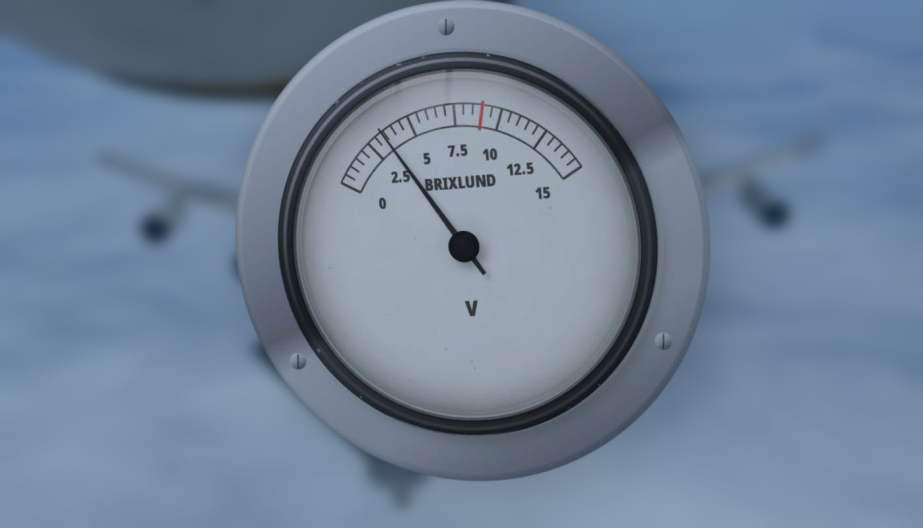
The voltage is 3.5 (V)
